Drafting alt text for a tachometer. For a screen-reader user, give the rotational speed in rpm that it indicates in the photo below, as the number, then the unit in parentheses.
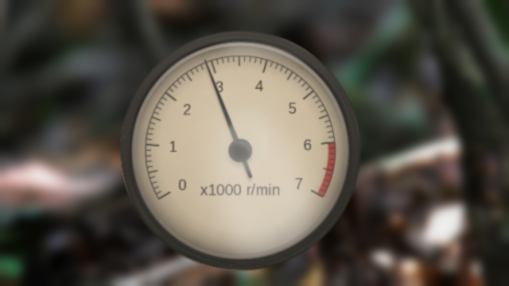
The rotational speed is 2900 (rpm)
